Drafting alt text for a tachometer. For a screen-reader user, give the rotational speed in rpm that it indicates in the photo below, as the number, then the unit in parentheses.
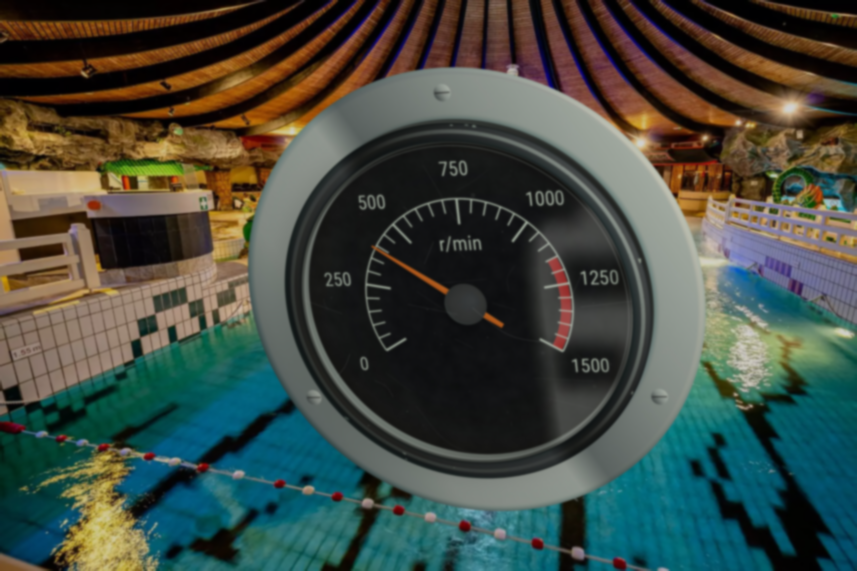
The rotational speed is 400 (rpm)
